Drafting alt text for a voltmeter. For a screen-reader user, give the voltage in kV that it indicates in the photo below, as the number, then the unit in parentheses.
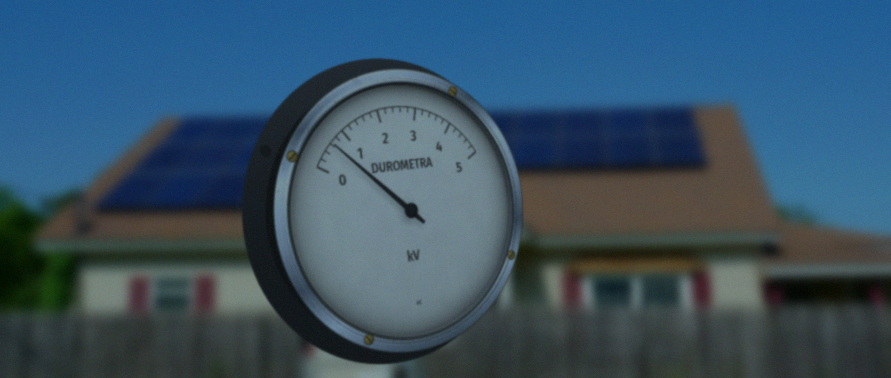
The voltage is 0.6 (kV)
